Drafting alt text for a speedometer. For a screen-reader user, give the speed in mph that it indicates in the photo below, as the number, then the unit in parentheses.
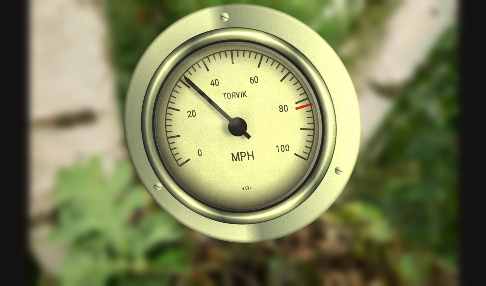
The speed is 32 (mph)
